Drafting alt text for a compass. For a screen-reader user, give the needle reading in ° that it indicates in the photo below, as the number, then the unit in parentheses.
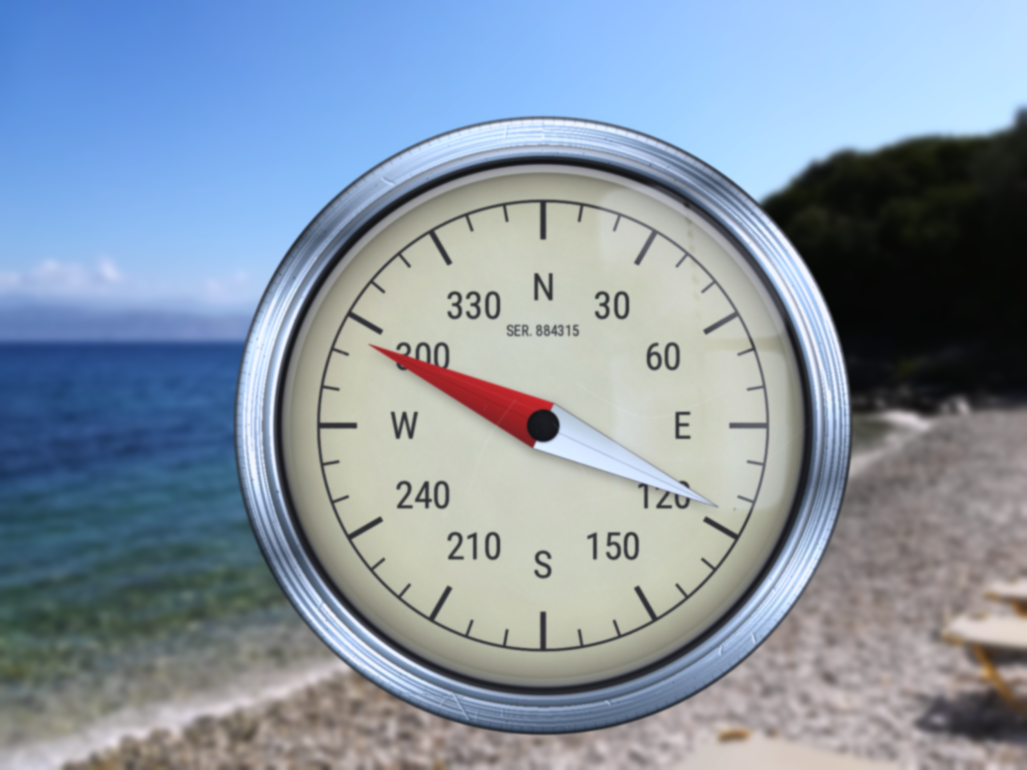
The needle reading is 295 (°)
